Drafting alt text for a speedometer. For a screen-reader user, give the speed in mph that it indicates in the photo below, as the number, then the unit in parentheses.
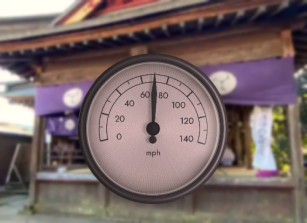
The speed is 70 (mph)
